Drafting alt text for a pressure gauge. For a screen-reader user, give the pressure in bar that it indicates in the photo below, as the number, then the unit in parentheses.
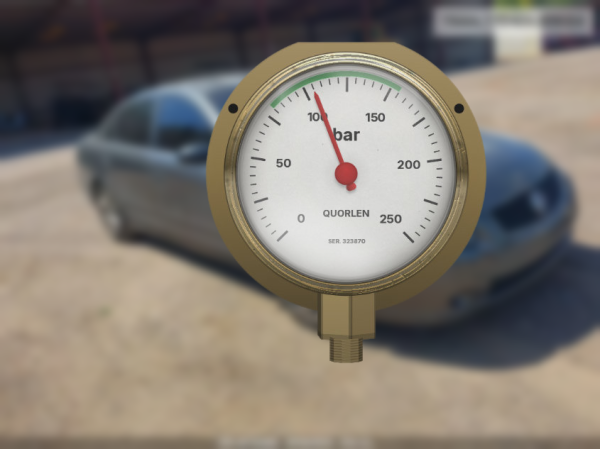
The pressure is 105 (bar)
